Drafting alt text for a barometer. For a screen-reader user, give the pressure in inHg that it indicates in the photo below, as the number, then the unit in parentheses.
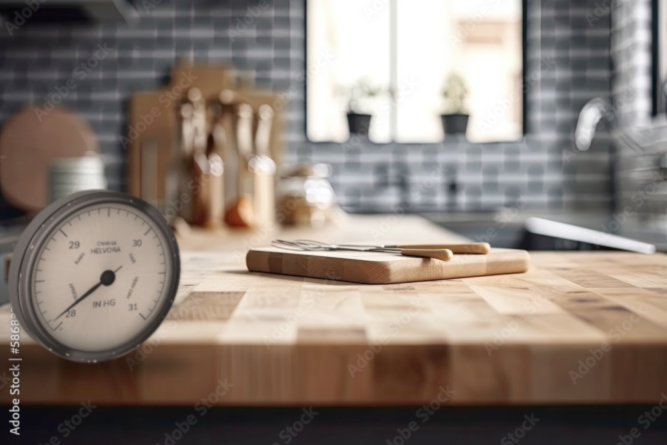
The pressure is 28.1 (inHg)
